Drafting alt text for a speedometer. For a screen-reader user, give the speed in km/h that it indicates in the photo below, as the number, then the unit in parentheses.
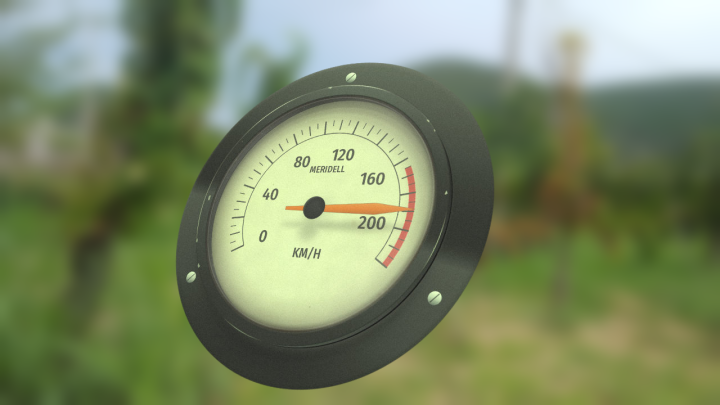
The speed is 190 (km/h)
